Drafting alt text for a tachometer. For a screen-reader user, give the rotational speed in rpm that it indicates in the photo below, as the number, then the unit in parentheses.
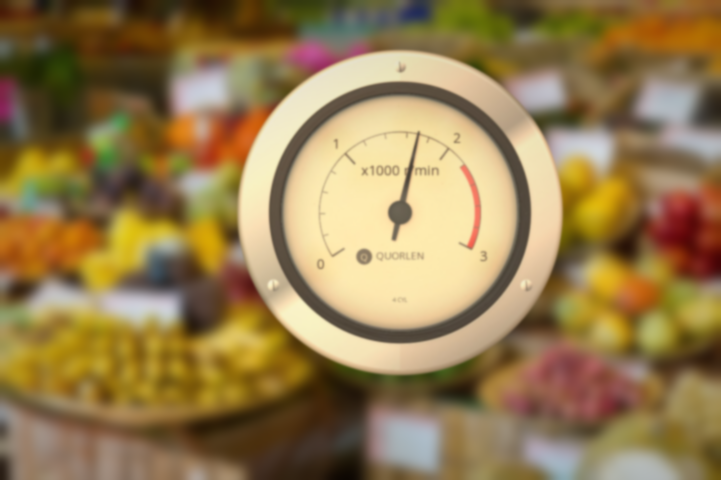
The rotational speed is 1700 (rpm)
